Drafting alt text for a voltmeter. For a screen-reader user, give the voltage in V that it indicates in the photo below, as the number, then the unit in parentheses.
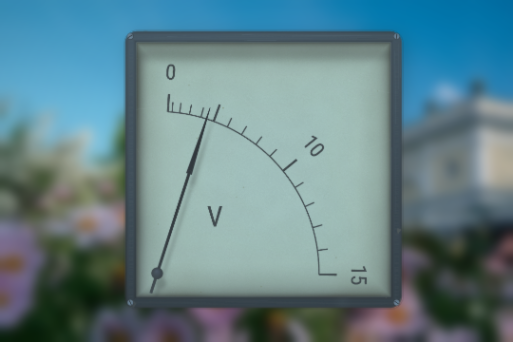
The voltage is 4.5 (V)
